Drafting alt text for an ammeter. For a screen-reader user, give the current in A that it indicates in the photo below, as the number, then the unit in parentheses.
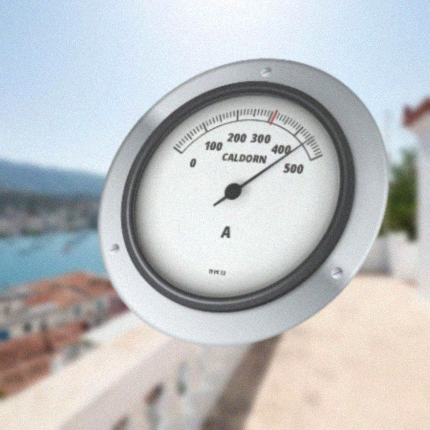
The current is 450 (A)
